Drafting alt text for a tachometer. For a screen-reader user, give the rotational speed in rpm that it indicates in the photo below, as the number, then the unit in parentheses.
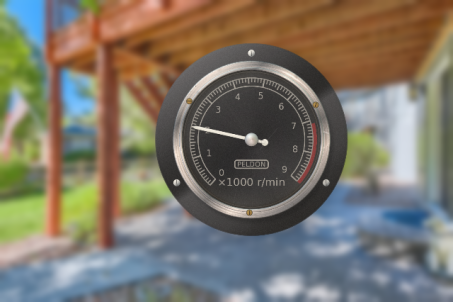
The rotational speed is 2000 (rpm)
